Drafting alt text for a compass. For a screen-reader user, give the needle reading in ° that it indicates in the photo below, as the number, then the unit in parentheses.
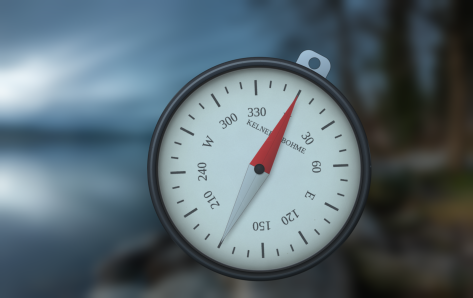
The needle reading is 0 (°)
